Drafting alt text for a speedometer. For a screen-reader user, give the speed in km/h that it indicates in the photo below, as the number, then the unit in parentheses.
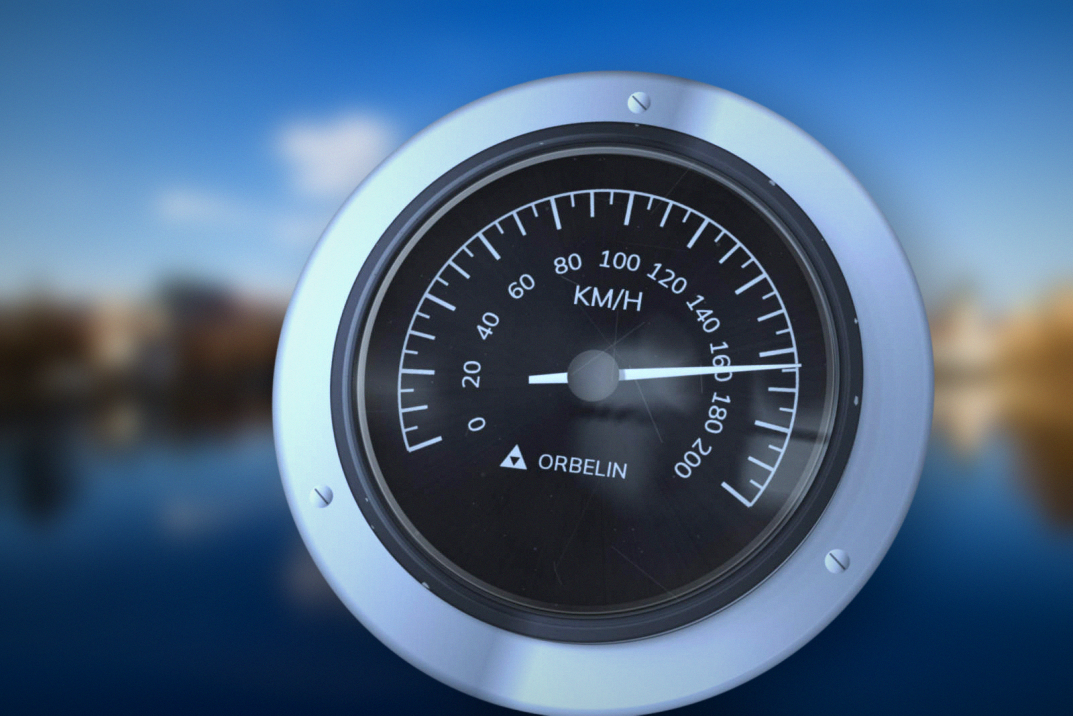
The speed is 165 (km/h)
